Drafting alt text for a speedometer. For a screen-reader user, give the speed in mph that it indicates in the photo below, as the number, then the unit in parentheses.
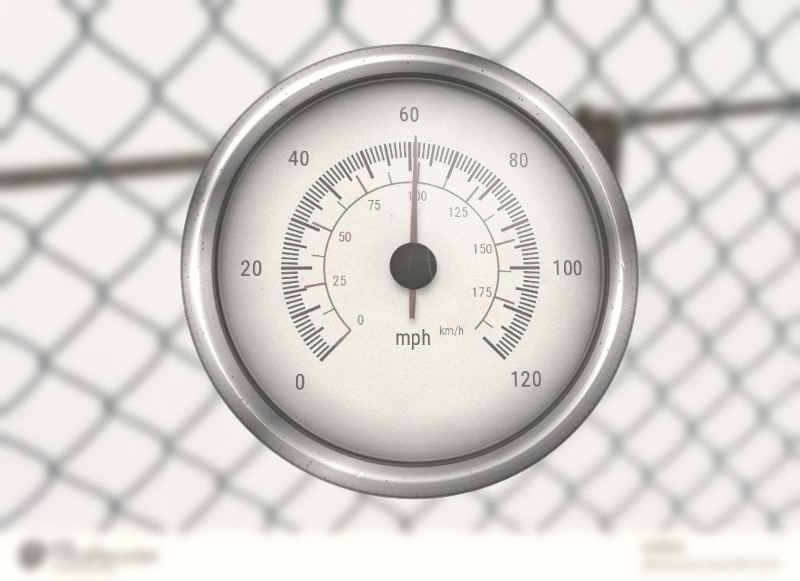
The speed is 61 (mph)
